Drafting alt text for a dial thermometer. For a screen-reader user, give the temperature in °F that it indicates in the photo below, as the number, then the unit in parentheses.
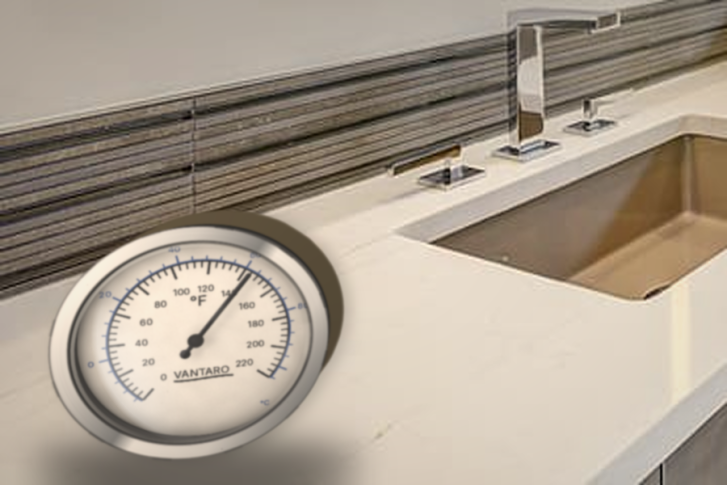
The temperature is 144 (°F)
